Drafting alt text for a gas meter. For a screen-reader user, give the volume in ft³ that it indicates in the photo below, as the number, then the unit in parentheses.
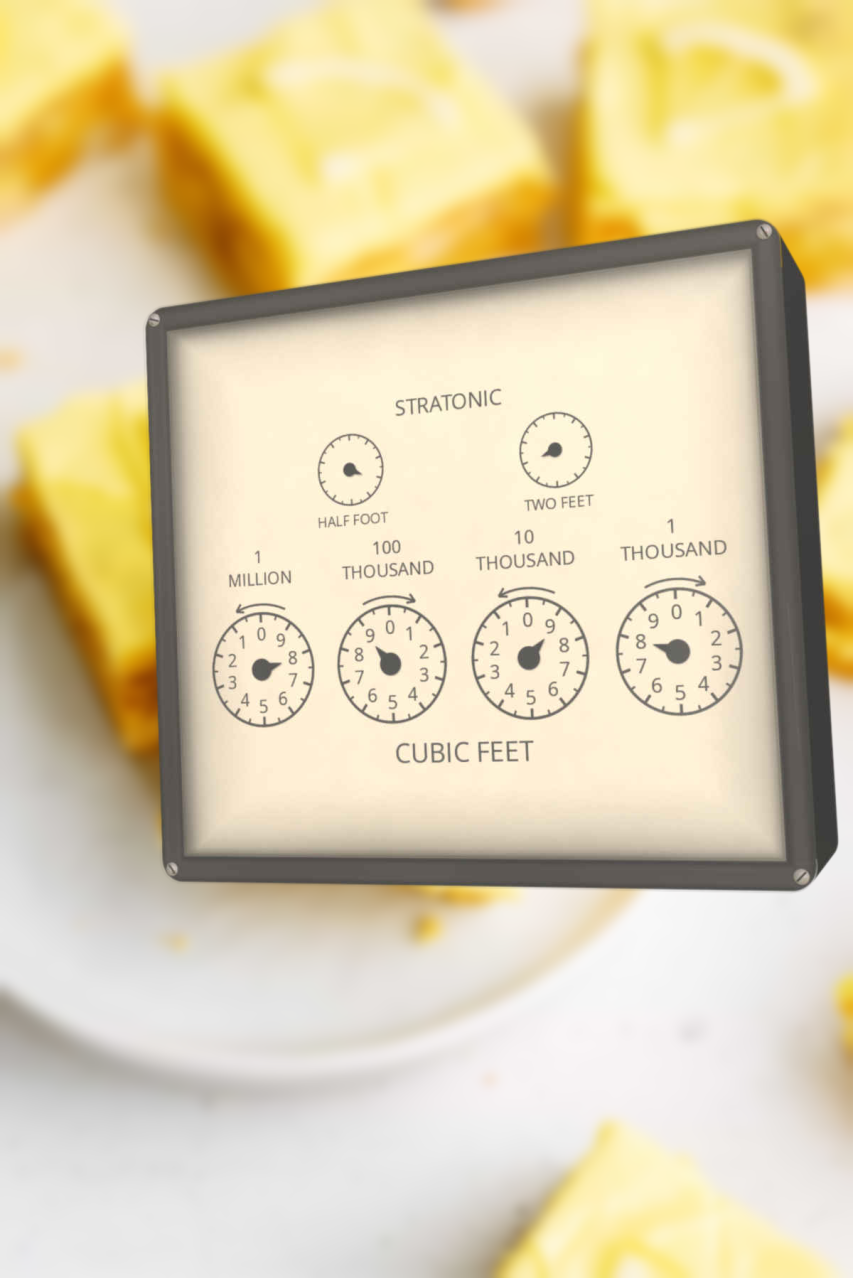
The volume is 788800 (ft³)
